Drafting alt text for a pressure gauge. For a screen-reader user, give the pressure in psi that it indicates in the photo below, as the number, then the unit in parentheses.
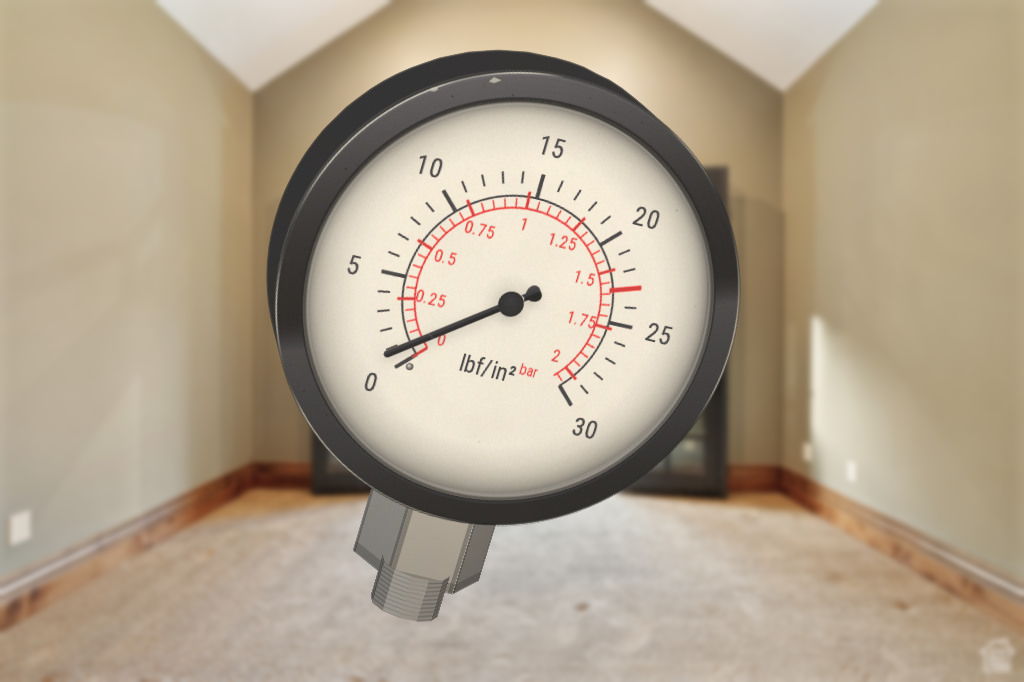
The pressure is 1 (psi)
